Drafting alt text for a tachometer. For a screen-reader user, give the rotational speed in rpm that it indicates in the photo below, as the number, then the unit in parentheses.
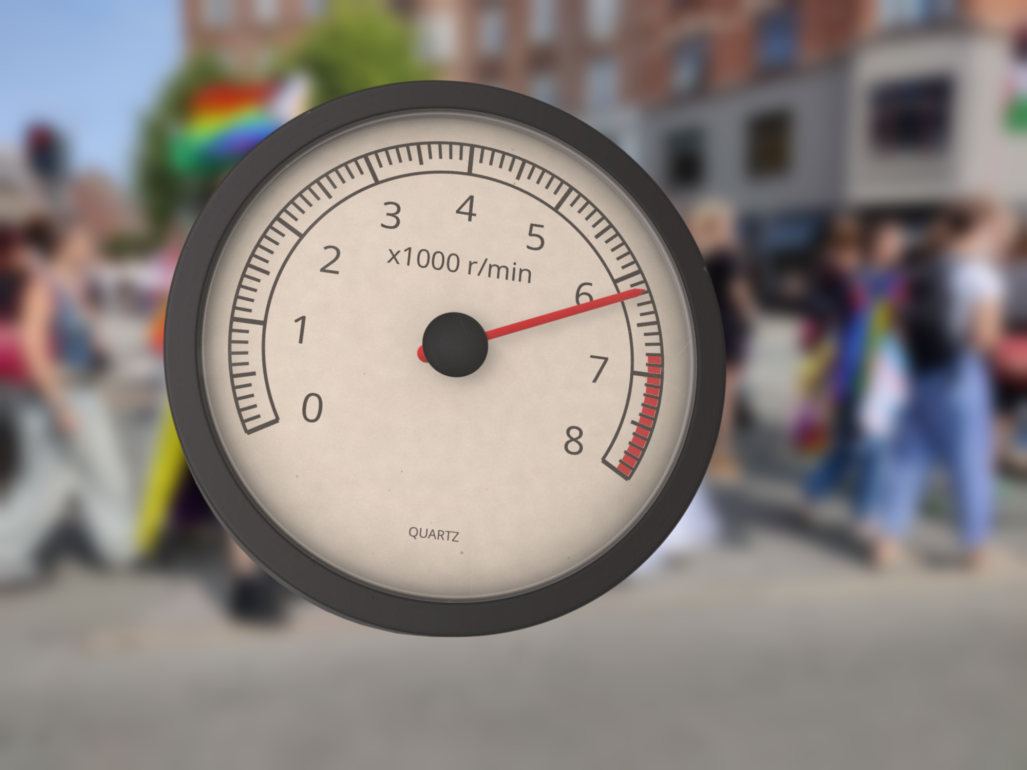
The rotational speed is 6200 (rpm)
